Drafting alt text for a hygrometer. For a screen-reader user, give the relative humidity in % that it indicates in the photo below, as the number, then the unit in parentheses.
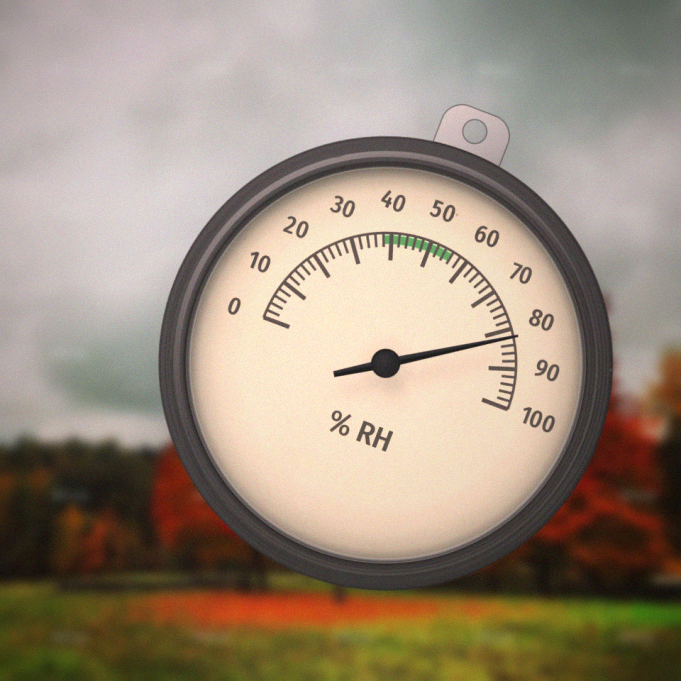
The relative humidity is 82 (%)
